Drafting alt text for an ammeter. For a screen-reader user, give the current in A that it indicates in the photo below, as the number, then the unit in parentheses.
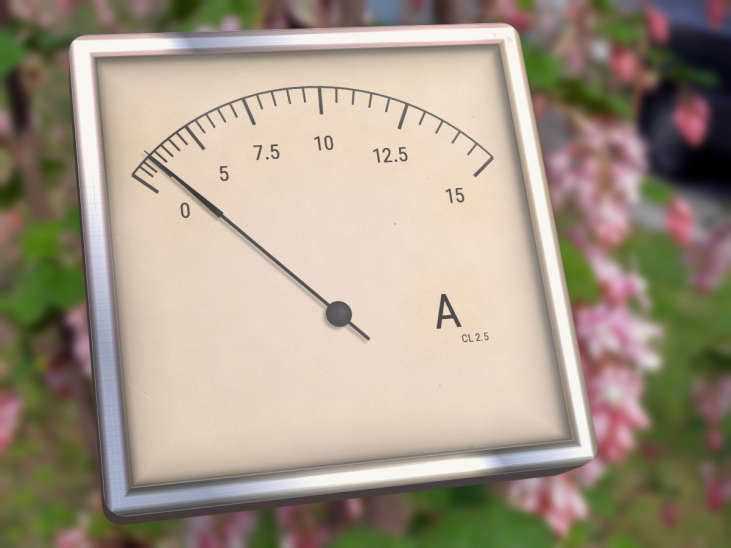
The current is 2.5 (A)
